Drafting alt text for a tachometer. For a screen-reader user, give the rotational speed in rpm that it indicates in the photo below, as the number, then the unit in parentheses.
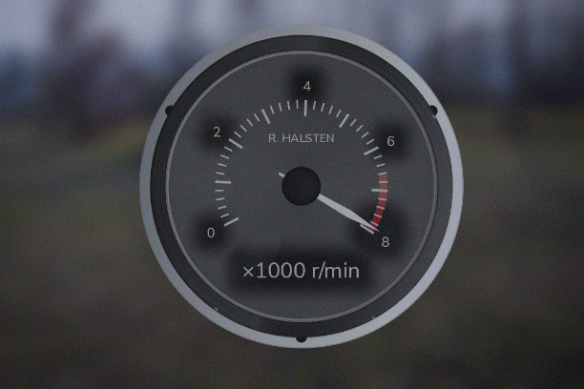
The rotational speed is 7900 (rpm)
